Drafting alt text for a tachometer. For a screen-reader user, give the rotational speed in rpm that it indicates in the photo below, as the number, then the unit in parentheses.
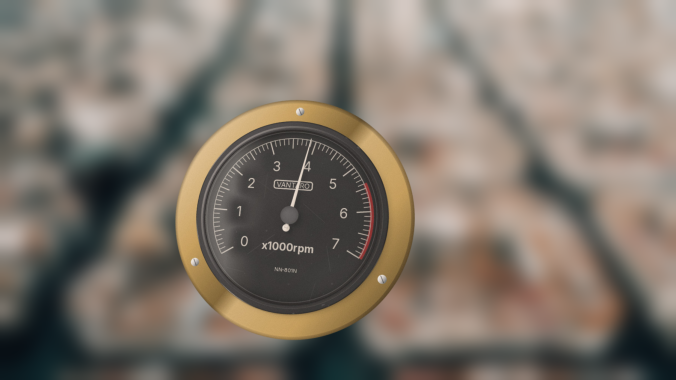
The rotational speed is 3900 (rpm)
